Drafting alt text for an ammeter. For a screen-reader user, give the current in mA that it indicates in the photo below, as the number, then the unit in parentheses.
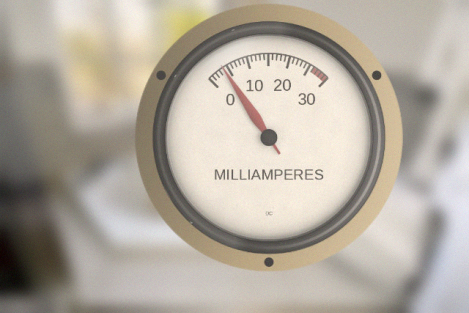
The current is 4 (mA)
